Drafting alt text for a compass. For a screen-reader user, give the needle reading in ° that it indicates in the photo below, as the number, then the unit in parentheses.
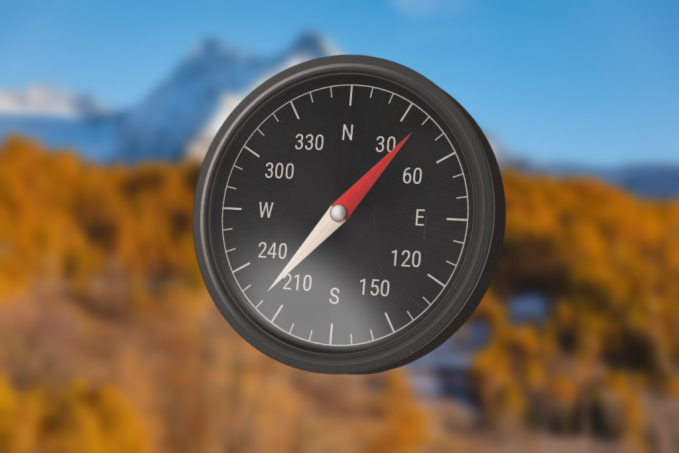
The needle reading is 40 (°)
